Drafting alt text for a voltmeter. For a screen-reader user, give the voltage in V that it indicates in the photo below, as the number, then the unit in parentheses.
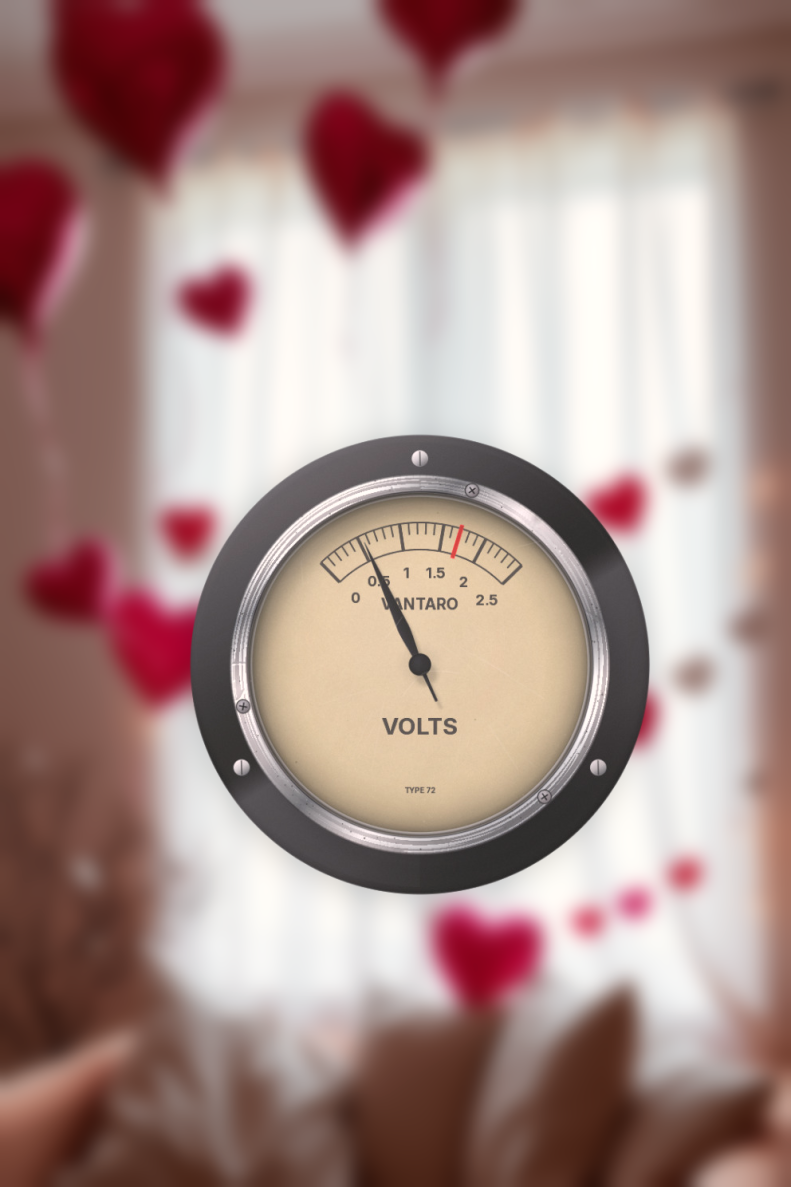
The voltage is 0.55 (V)
